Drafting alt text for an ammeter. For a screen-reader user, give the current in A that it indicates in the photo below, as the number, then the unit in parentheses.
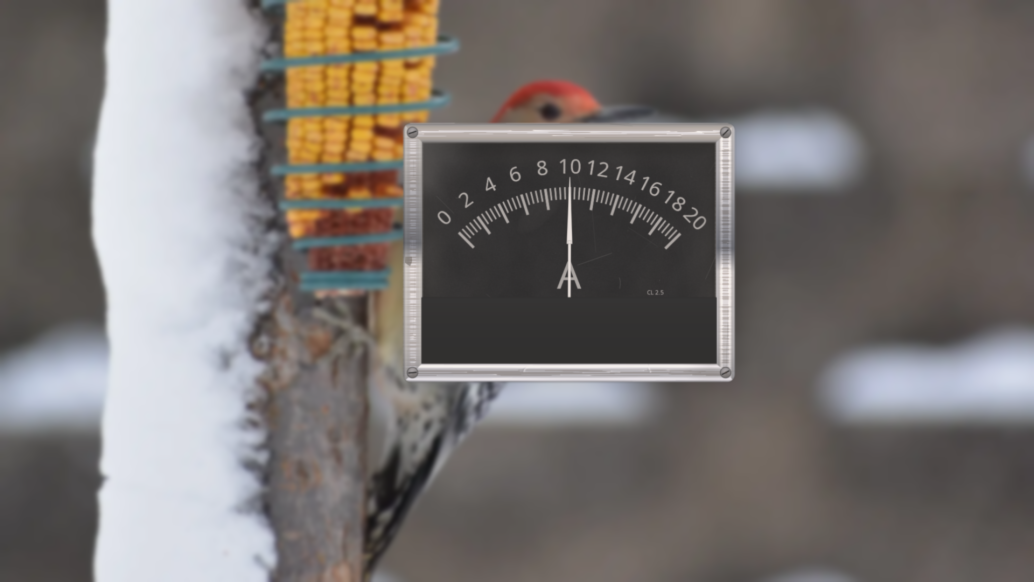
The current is 10 (A)
